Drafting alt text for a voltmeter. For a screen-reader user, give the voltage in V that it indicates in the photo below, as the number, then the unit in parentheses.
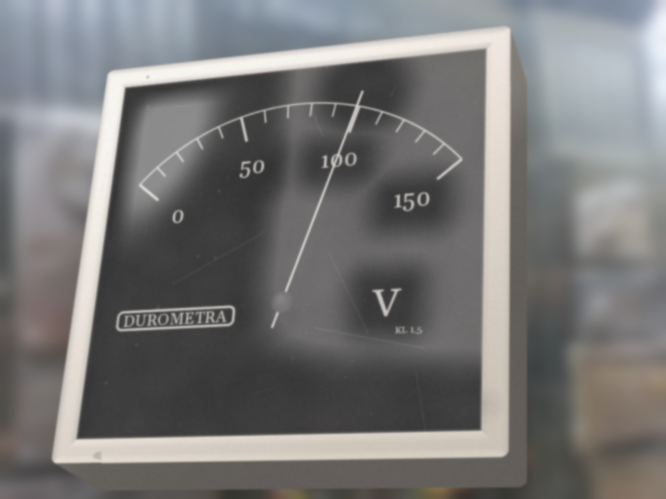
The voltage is 100 (V)
